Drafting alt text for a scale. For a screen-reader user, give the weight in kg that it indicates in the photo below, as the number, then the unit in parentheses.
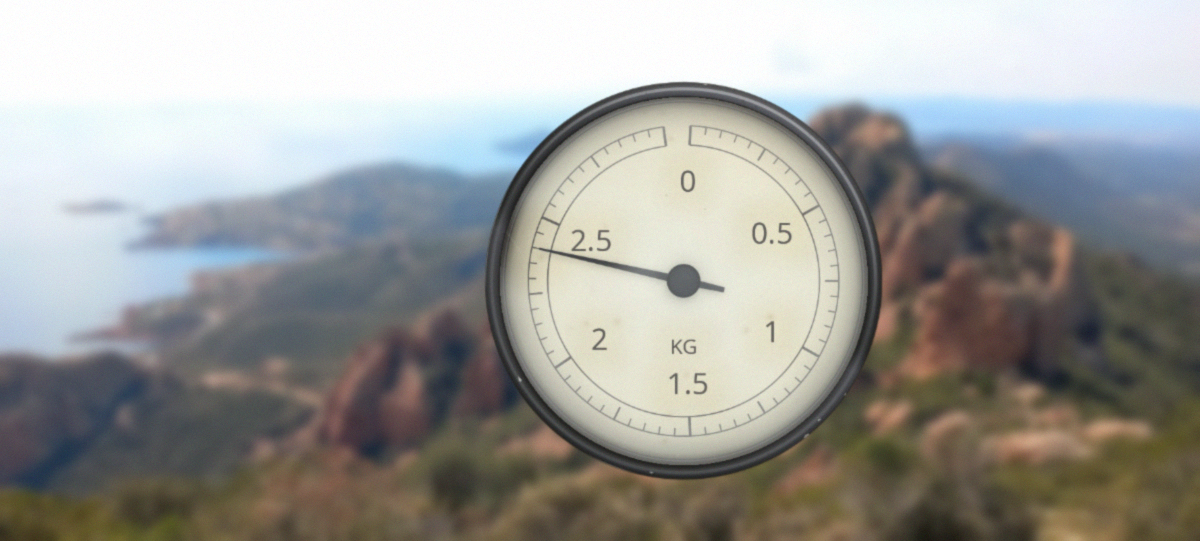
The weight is 2.4 (kg)
